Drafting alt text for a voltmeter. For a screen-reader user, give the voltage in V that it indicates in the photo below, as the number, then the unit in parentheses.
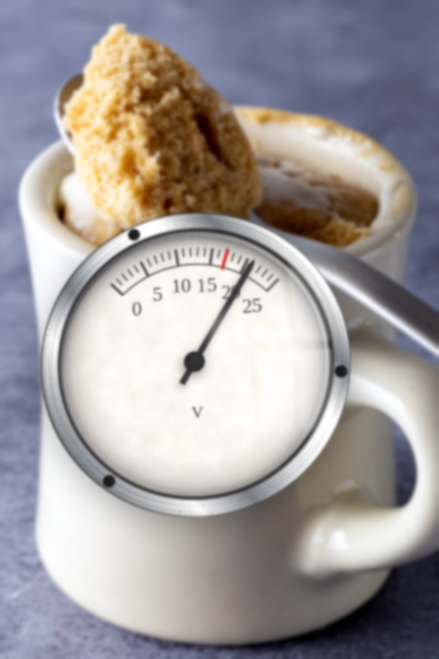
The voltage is 21 (V)
